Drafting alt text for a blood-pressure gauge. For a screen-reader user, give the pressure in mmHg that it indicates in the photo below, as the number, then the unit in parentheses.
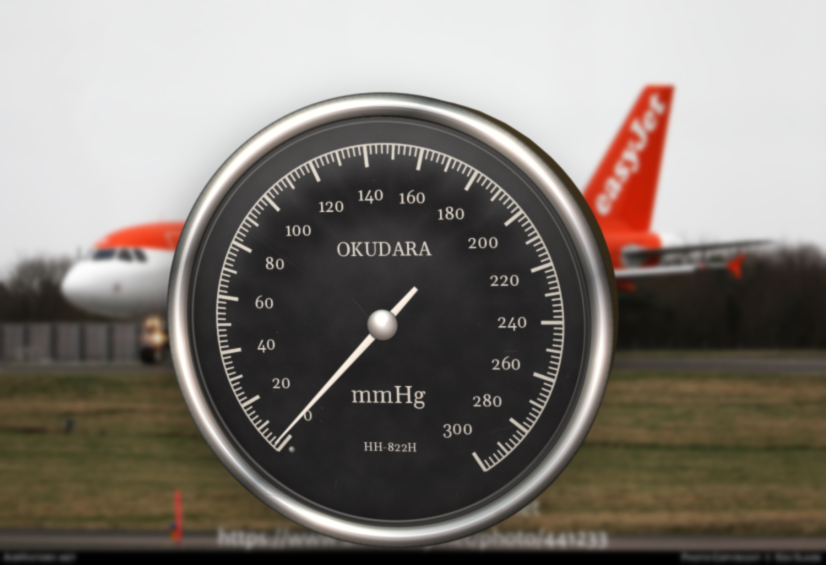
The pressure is 2 (mmHg)
